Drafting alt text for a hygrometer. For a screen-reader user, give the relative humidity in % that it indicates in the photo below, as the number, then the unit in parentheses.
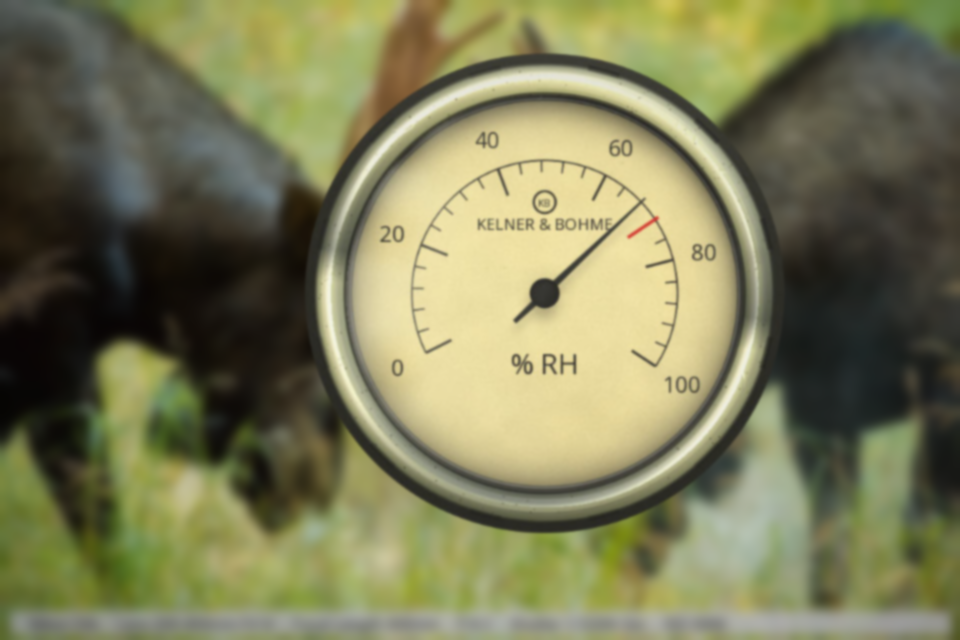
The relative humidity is 68 (%)
